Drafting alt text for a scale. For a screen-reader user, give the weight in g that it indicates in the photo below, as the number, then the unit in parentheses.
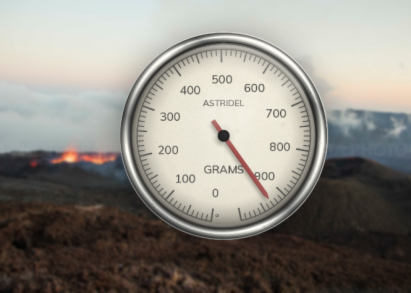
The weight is 930 (g)
